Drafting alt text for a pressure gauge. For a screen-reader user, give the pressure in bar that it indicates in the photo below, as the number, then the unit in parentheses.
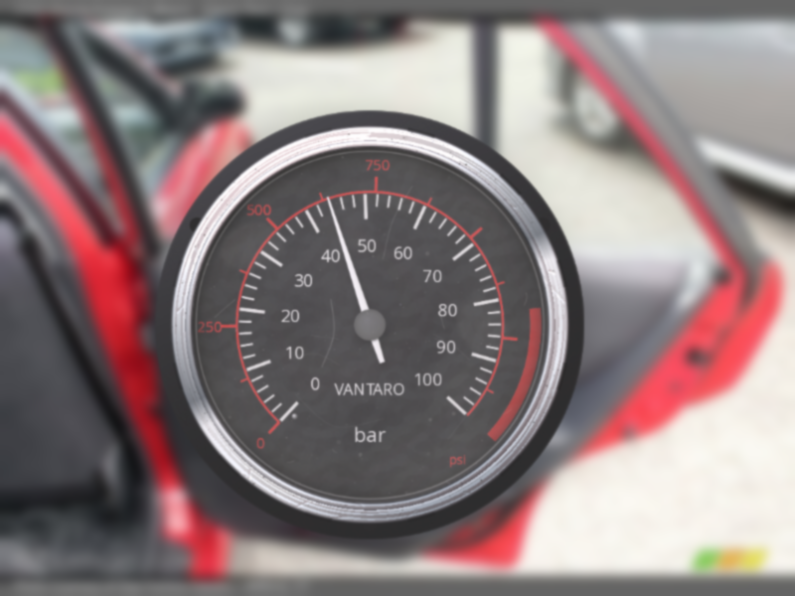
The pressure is 44 (bar)
